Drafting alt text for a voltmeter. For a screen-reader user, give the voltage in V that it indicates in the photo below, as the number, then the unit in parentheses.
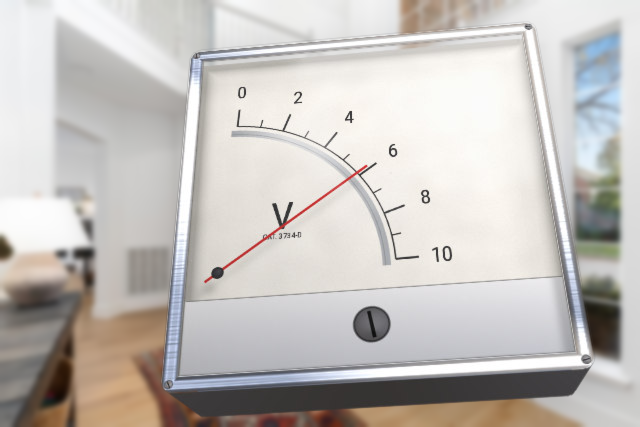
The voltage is 6 (V)
